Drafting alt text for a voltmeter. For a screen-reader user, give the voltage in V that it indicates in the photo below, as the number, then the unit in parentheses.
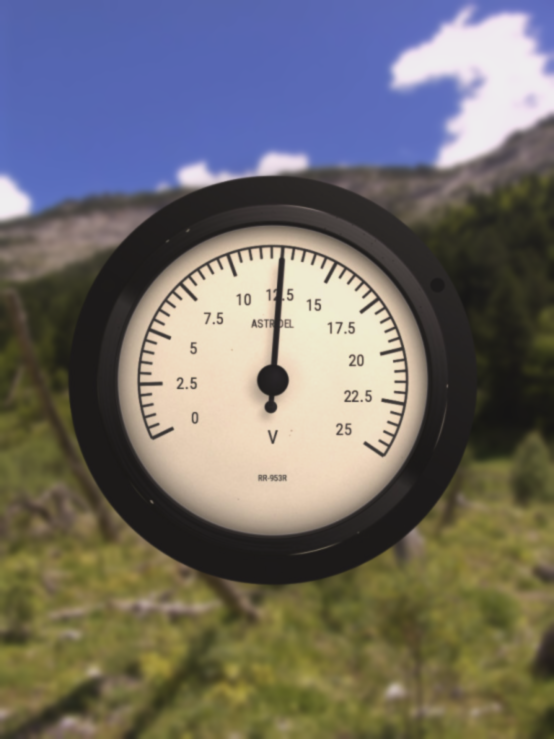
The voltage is 12.5 (V)
